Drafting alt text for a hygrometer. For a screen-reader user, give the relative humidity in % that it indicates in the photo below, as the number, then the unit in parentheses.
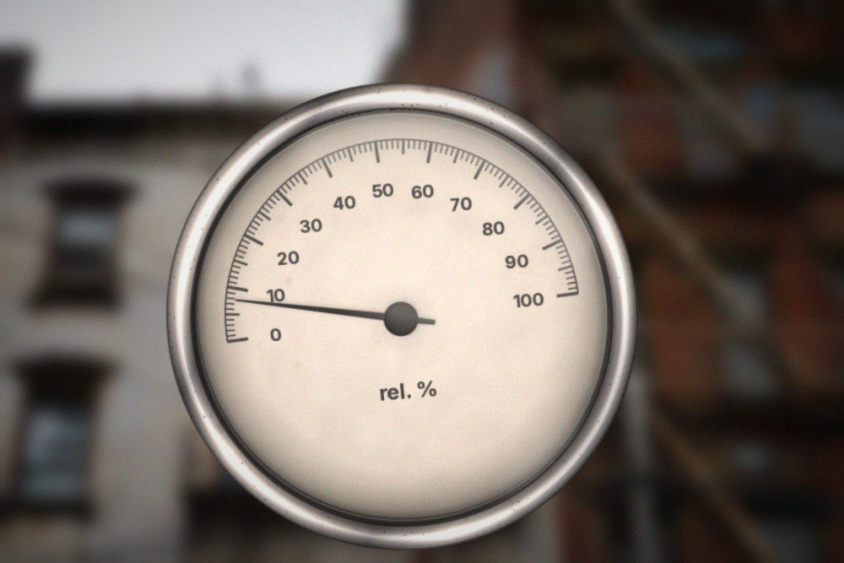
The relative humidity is 8 (%)
